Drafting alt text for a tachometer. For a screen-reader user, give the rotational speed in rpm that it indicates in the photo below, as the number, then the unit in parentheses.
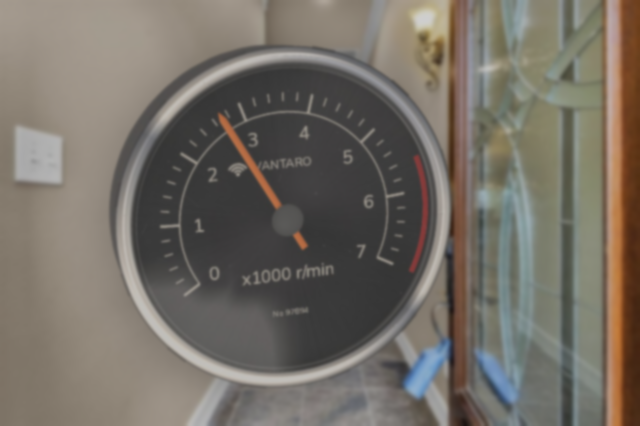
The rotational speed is 2700 (rpm)
